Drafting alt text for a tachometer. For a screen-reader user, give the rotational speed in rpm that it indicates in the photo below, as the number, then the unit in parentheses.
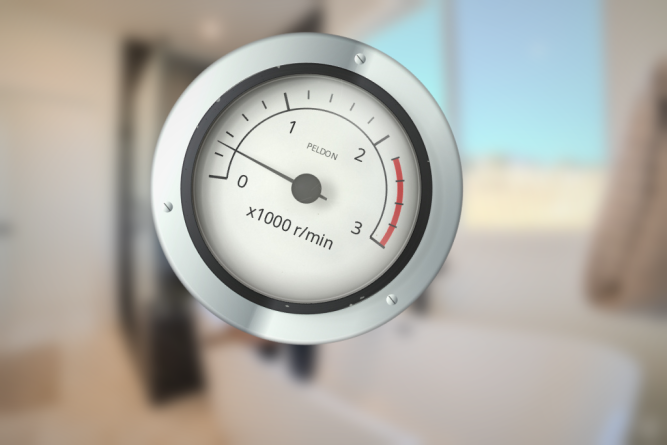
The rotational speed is 300 (rpm)
